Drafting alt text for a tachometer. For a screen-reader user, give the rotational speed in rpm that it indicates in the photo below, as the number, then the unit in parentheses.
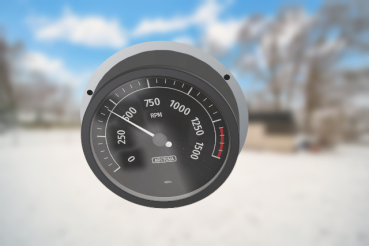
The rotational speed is 450 (rpm)
